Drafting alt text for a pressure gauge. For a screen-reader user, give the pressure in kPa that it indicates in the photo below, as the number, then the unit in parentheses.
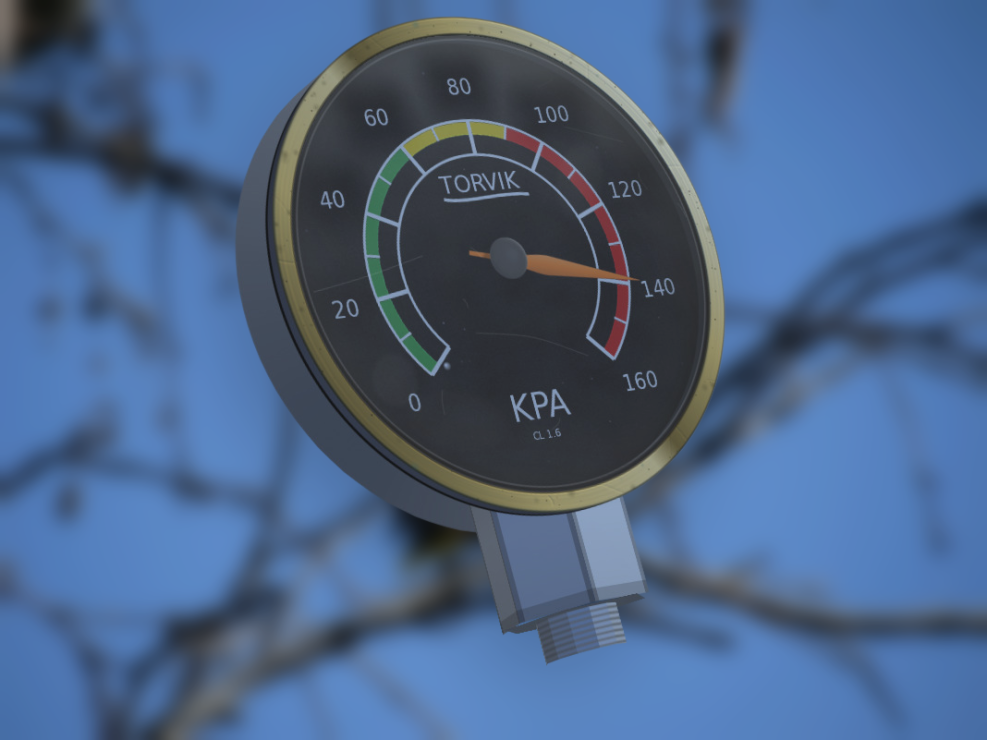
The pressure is 140 (kPa)
